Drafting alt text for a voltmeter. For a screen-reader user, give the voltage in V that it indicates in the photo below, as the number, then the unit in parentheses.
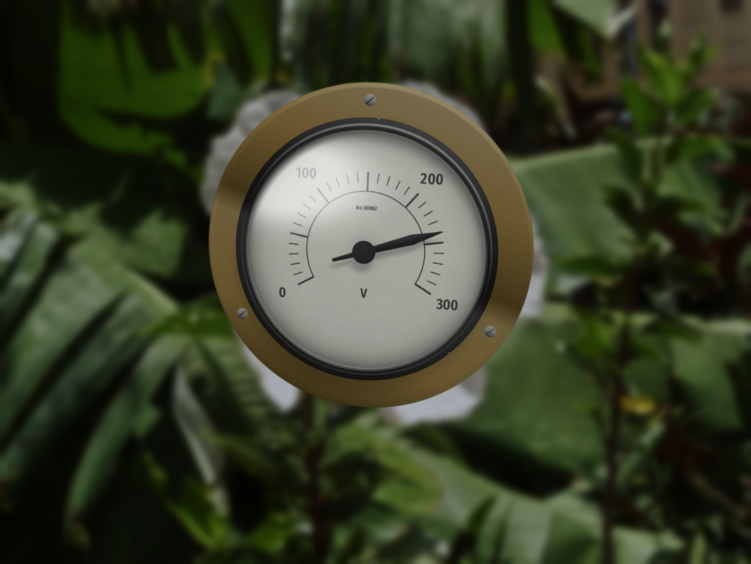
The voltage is 240 (V)
